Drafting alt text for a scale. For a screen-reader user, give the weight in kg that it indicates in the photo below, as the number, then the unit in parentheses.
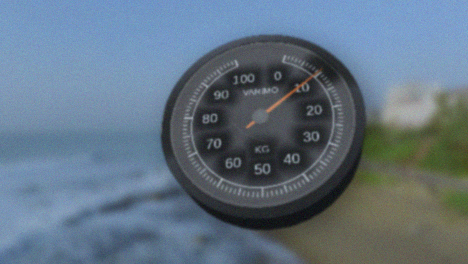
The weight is 10 (kg)
